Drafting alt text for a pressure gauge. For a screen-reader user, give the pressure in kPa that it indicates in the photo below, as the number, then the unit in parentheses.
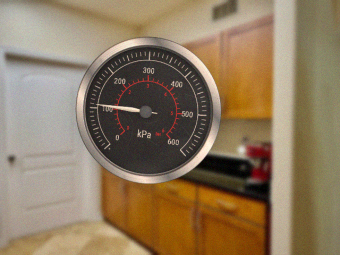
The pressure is 110 (kPa)
